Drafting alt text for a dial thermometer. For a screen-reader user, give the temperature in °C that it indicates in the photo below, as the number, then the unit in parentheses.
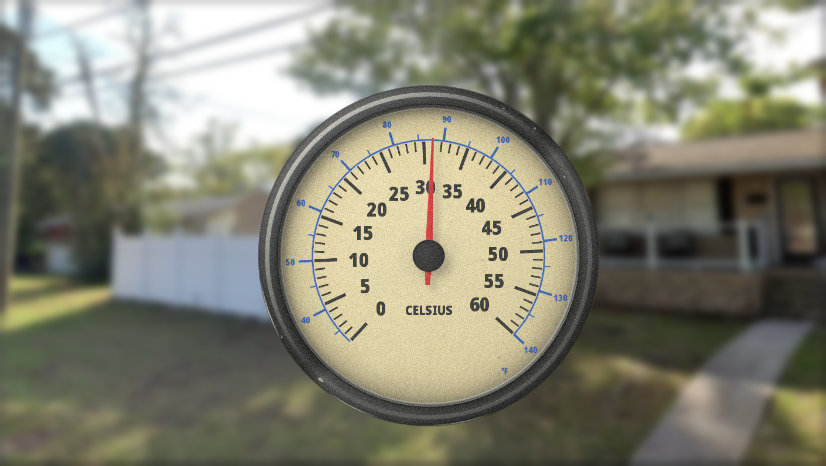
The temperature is 31 (°C)
